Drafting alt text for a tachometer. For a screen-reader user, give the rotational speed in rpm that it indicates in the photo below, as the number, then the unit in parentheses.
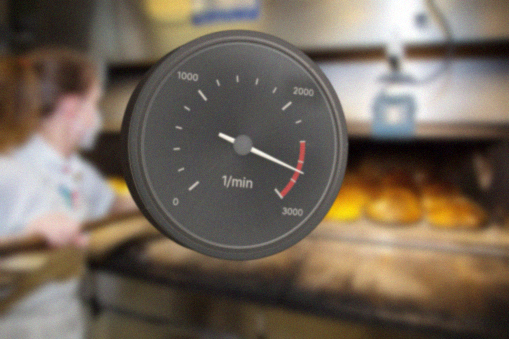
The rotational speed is 2700 (rpm)
